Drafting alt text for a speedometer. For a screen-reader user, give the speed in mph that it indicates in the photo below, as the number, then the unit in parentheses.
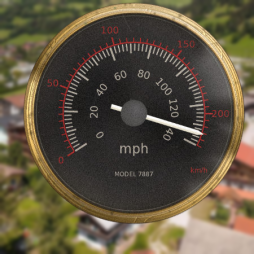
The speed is 134 (mph)
